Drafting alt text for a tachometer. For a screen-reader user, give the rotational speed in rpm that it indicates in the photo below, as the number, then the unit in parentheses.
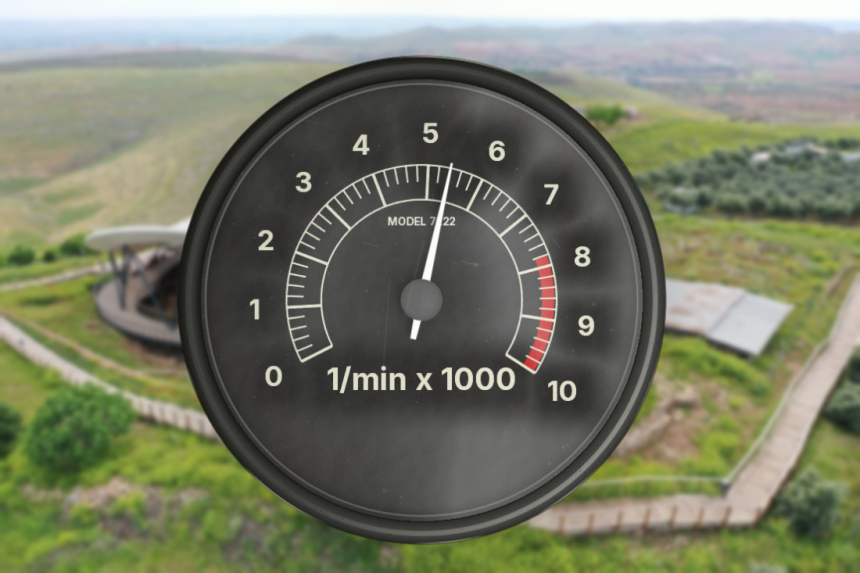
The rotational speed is 5400 (rpm)
